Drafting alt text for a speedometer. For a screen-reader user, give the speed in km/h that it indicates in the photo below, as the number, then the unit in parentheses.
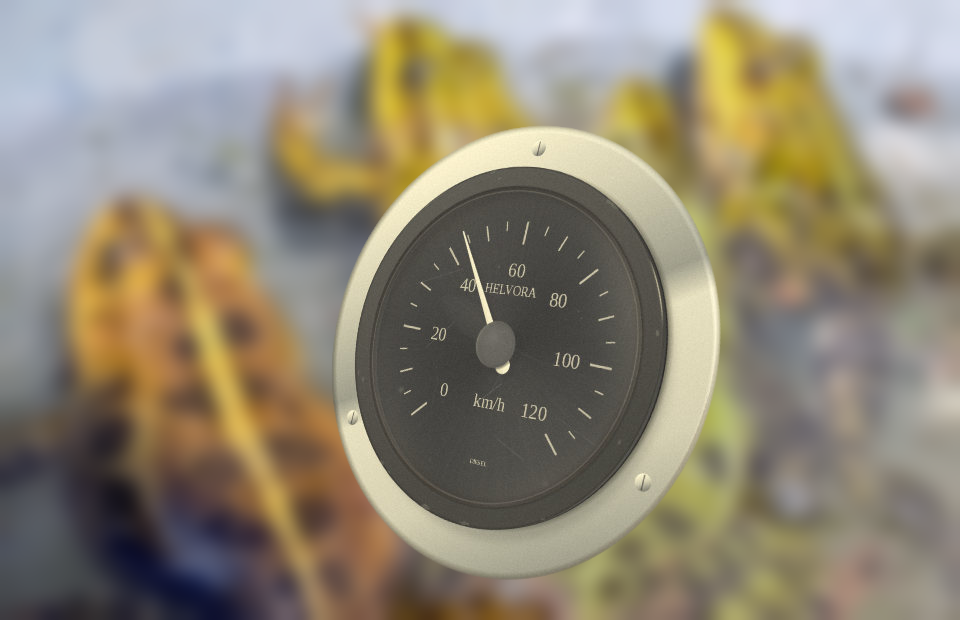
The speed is 45 (km/h)
